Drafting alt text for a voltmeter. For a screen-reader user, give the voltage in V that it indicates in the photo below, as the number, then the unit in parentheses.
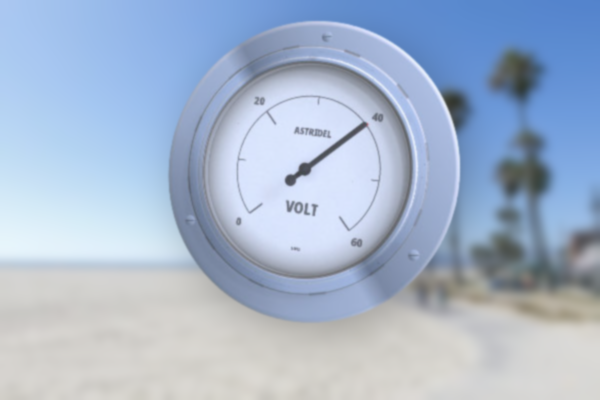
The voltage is 40 (V)
